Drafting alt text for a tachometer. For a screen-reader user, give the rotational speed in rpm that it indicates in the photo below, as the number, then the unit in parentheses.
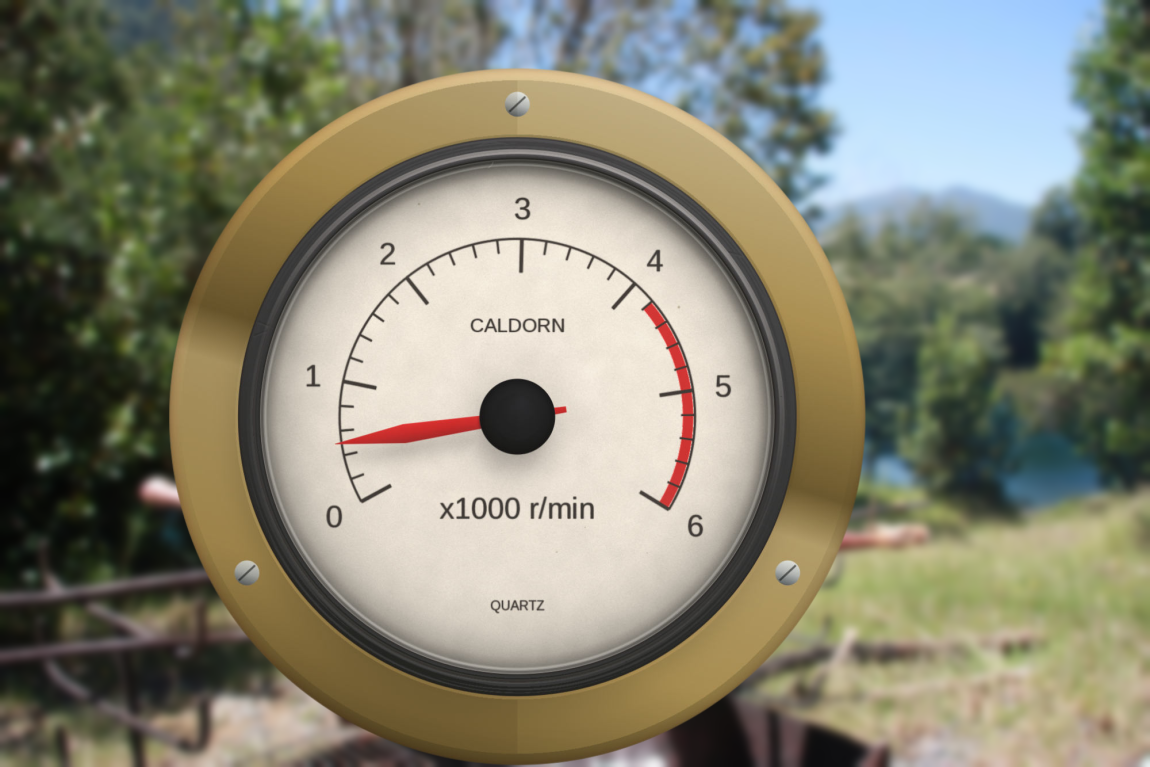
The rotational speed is 500 (rpm)
